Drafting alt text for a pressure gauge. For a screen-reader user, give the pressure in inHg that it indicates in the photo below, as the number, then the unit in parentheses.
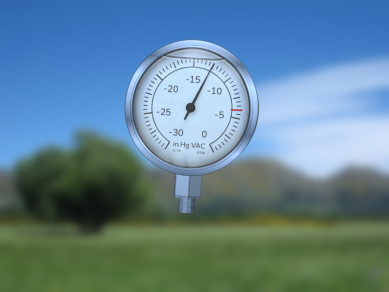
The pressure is -12.5 (inHg)
